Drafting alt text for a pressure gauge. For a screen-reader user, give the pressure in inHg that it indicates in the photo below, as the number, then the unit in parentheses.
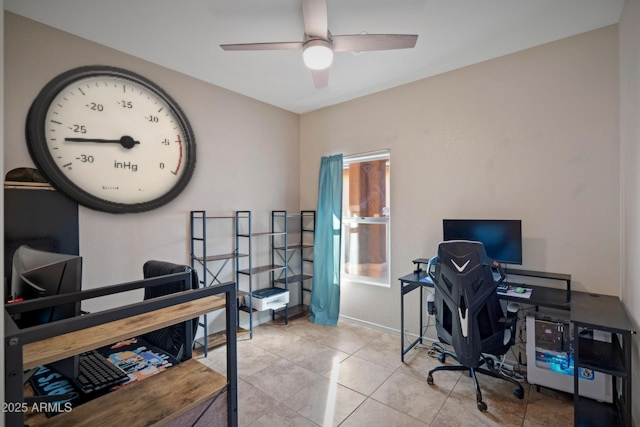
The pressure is -27 (inHg)
